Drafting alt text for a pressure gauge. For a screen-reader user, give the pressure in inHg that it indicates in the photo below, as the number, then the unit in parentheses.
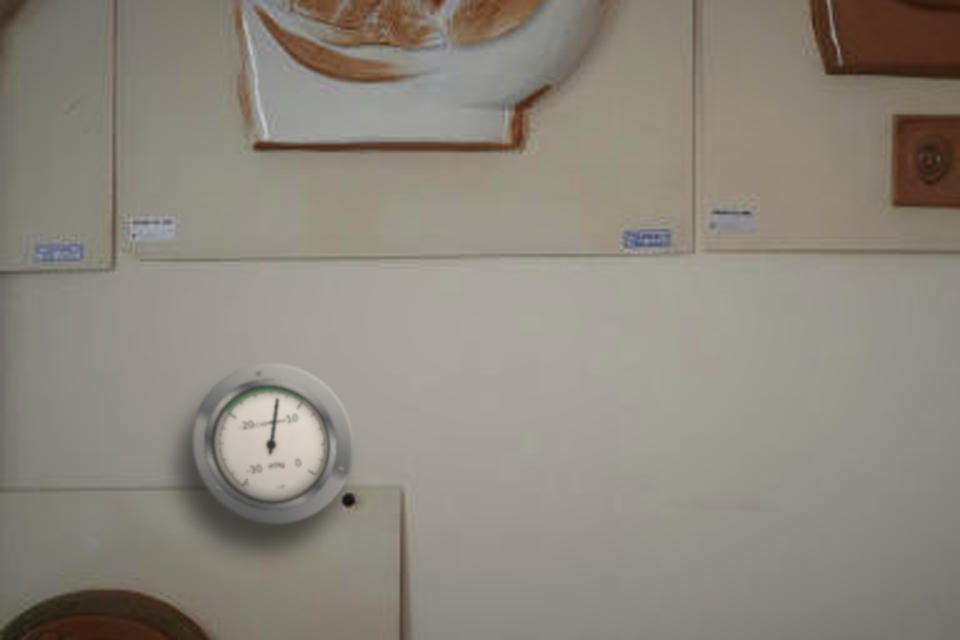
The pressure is -13 (inHg)
